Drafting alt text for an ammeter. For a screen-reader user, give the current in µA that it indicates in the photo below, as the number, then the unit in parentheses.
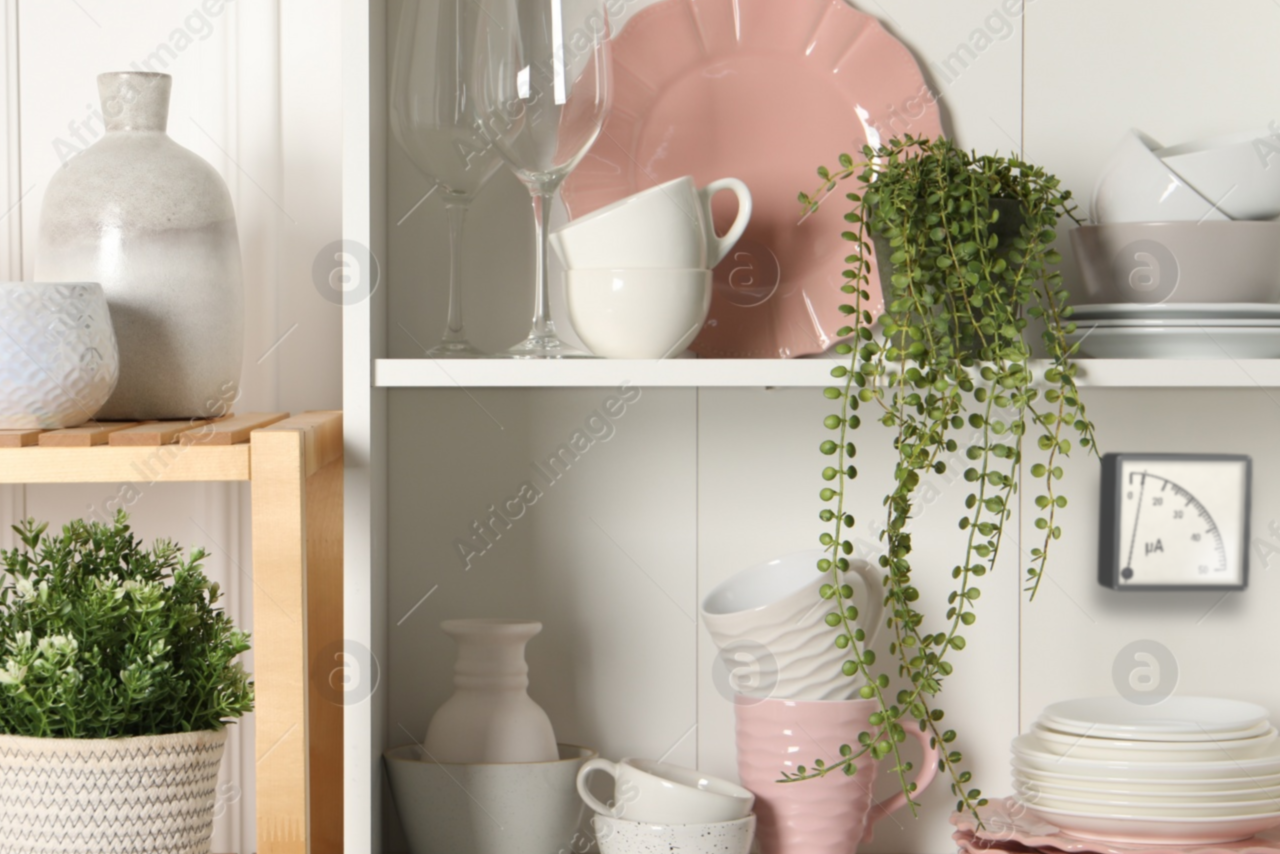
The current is 10 (µA)
